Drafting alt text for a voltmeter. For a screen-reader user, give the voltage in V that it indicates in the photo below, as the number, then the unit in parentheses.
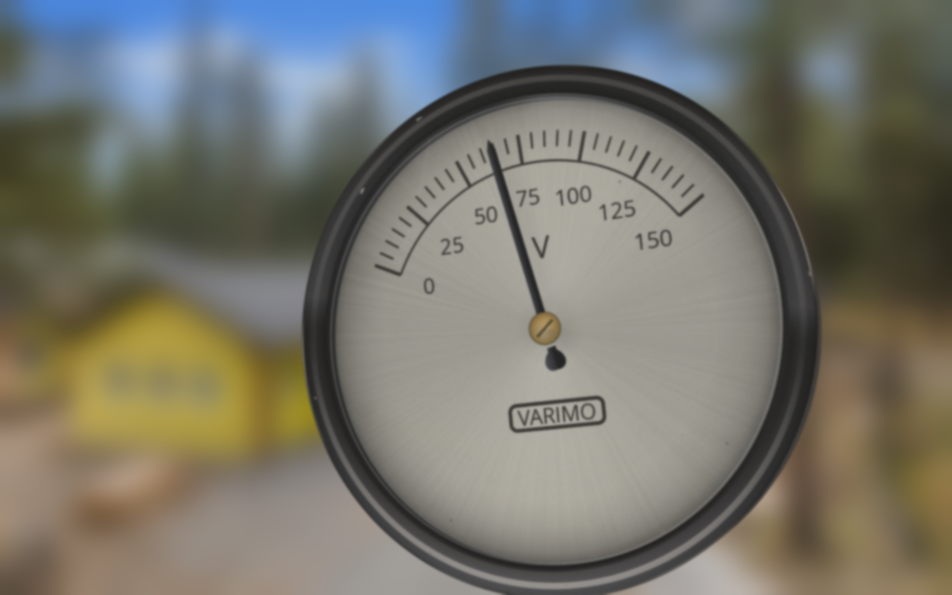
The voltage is 65 (V)
